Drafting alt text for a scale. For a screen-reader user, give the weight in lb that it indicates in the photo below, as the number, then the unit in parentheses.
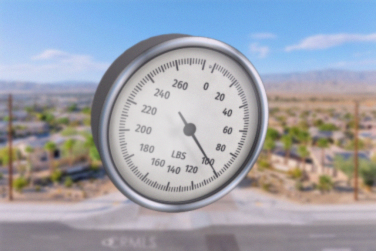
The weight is 100 (lb)
